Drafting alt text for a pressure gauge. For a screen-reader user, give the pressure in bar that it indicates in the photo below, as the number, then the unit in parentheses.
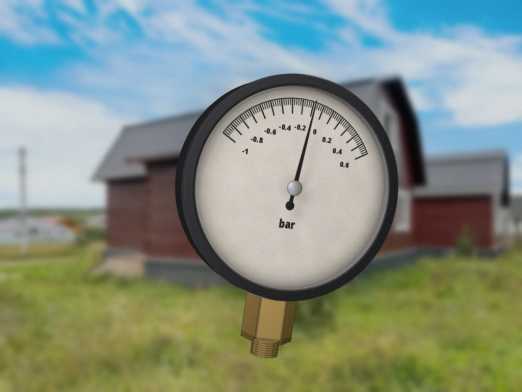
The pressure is -0.1 (bar)
